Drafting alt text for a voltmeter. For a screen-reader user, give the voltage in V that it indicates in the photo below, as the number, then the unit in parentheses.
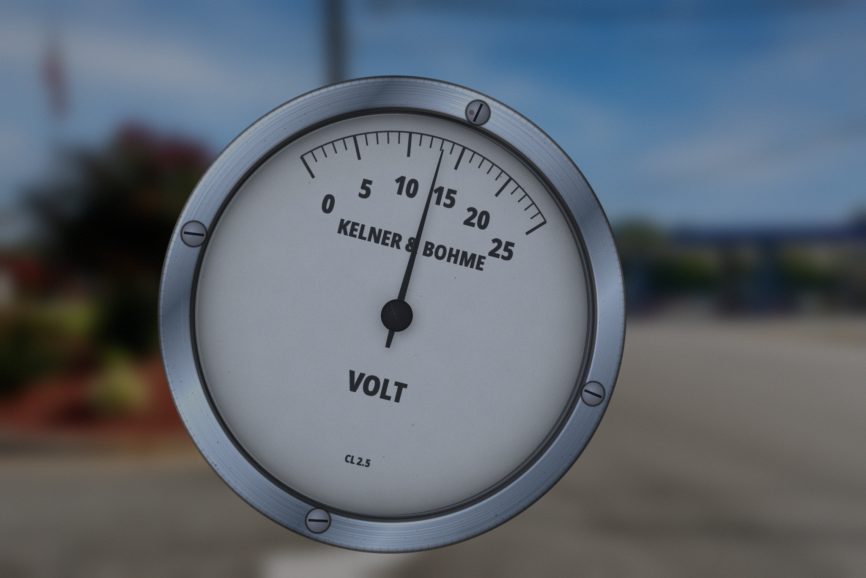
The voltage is 13 (V)
